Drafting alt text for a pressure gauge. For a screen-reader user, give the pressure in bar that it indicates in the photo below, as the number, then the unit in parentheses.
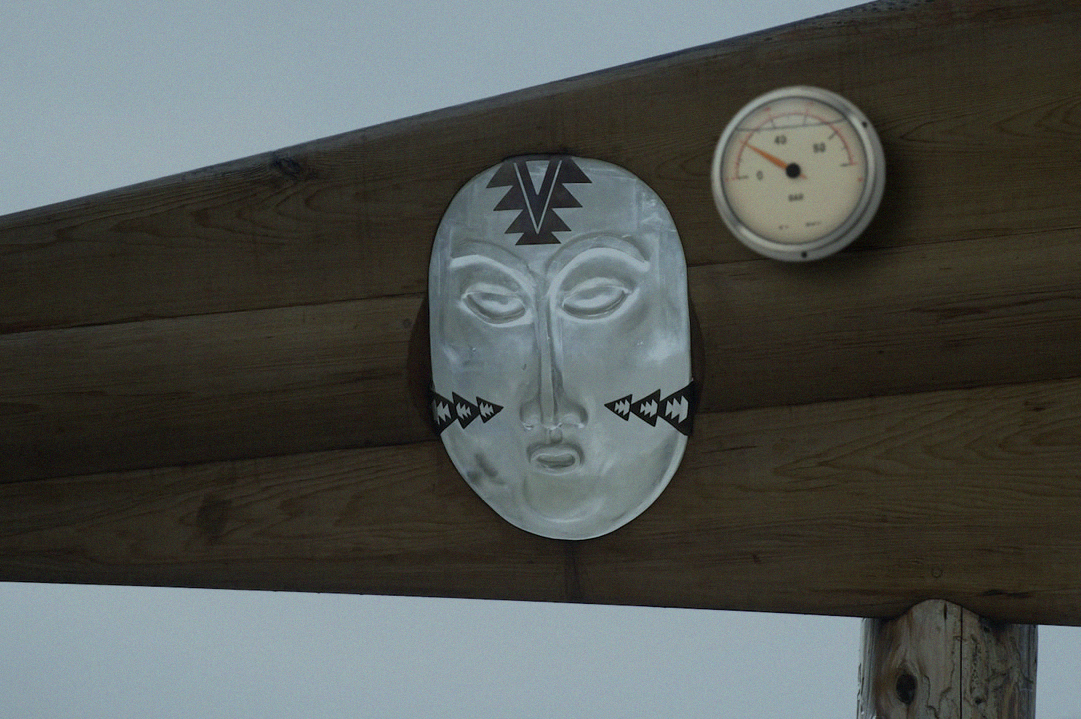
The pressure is 20 (bar)
